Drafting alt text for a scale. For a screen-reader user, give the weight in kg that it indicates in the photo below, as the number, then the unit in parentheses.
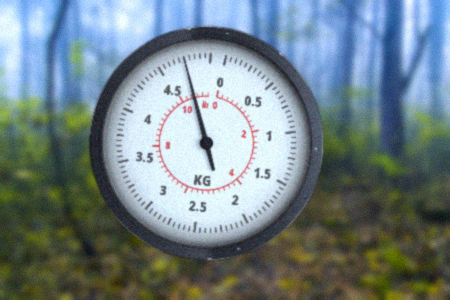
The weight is 4.75 (kg)
